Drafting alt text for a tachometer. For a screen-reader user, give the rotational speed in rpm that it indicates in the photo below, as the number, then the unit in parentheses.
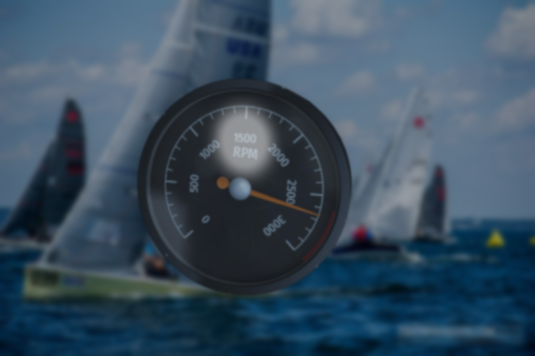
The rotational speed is 2650 (rpm)
